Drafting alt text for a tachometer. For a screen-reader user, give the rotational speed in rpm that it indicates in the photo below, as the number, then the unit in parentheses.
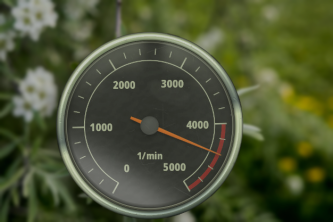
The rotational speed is 4400 (rpm)
